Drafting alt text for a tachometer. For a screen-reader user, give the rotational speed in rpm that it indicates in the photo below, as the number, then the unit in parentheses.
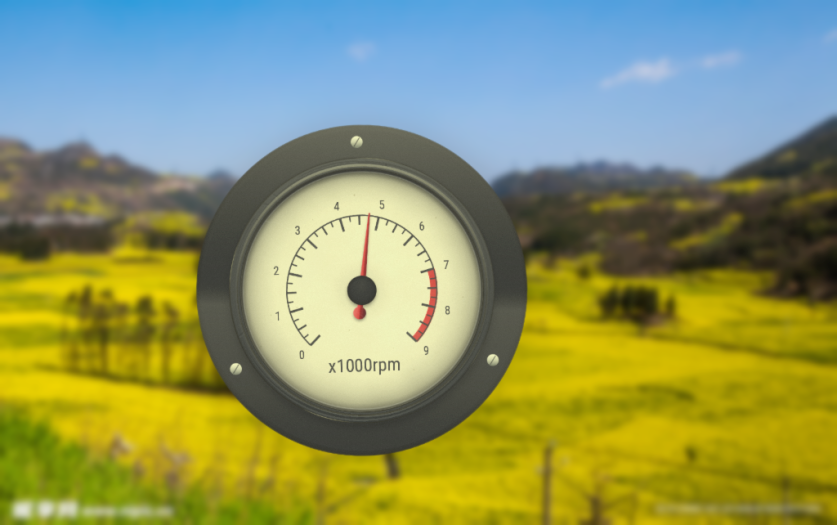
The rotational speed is 4750 (rpm)
